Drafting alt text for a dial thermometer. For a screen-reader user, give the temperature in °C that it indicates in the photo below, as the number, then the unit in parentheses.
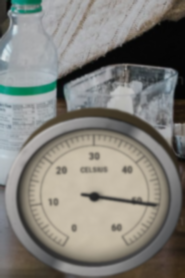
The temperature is 50 (°C)
